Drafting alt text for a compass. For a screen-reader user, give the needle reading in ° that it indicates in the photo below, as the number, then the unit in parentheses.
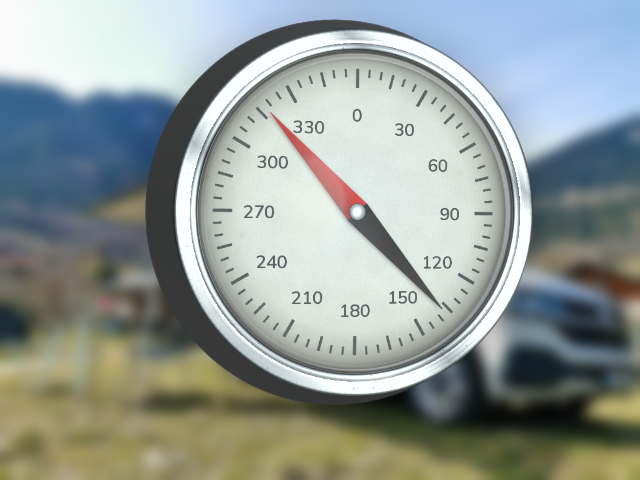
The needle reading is 317.5 (°)
